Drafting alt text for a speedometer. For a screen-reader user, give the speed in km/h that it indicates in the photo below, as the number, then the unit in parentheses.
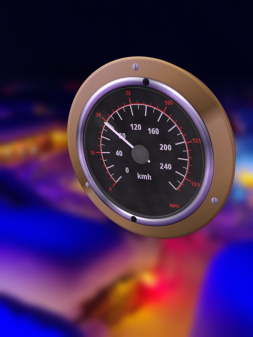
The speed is 80 (km/h)
